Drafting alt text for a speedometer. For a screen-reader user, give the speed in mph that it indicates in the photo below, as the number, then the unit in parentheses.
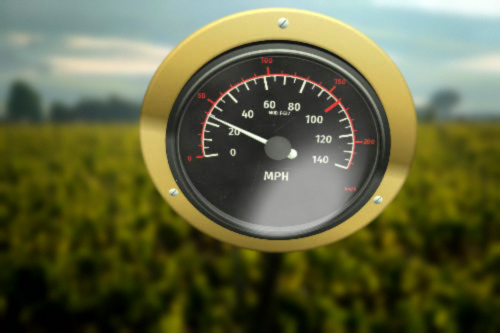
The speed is 25 (mph)
